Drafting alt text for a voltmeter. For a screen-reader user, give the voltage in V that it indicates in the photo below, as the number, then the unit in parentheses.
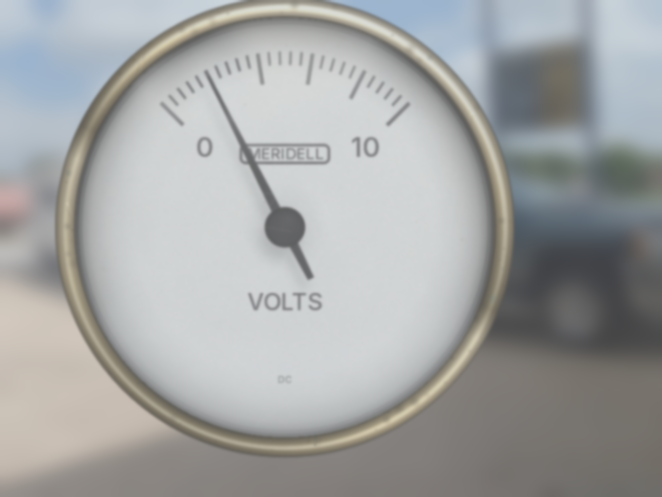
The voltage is 2 (V)
